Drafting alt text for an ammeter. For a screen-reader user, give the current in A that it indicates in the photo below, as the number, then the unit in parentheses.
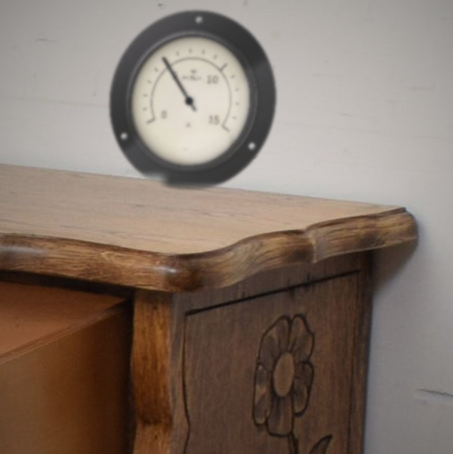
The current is 5 (A)
